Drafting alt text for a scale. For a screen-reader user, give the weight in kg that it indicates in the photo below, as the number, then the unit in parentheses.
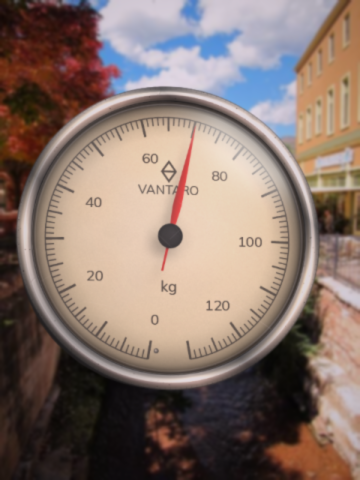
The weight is 70 (kg)
